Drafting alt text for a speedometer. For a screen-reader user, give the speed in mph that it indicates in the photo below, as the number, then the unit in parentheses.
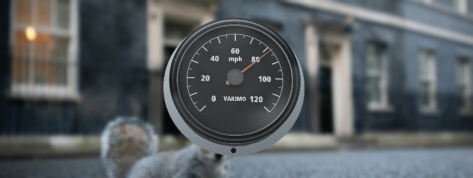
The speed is 82.5 (mph)
